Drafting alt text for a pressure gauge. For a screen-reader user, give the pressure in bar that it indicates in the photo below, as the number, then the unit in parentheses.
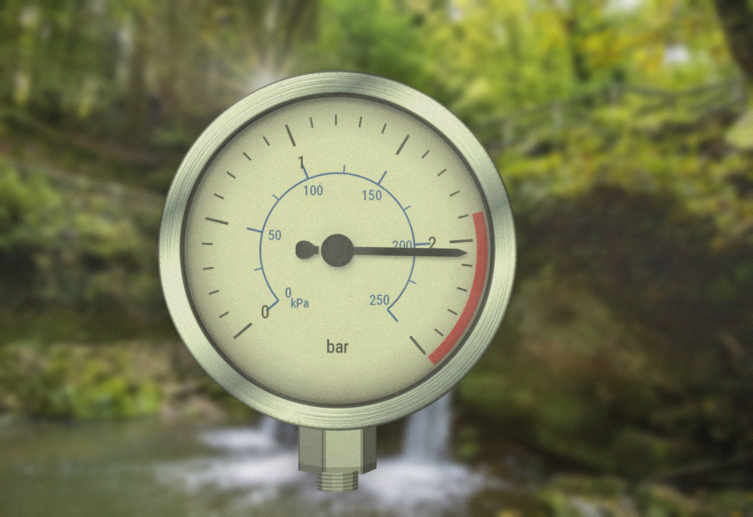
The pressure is 2.05 (bar)
